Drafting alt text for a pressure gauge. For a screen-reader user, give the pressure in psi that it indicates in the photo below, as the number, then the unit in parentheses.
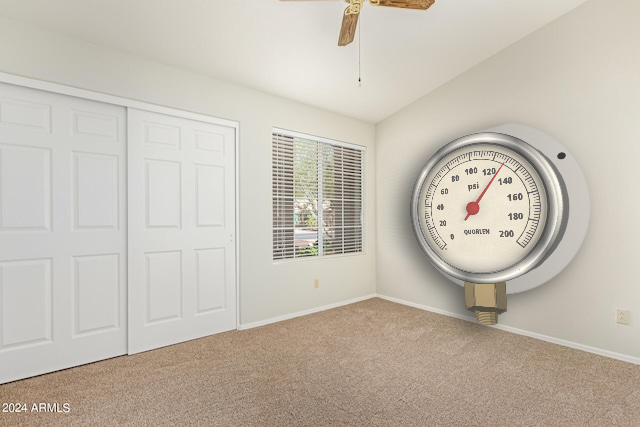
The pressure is 130 (psi)
